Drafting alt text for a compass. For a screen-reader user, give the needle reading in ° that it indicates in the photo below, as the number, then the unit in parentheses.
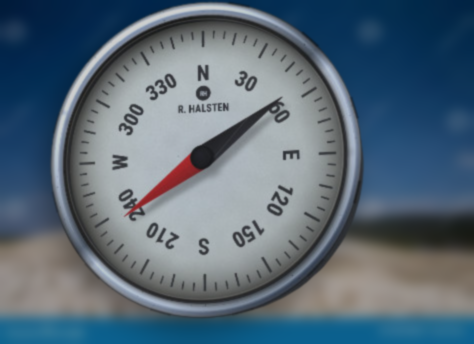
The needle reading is 235 (°)
